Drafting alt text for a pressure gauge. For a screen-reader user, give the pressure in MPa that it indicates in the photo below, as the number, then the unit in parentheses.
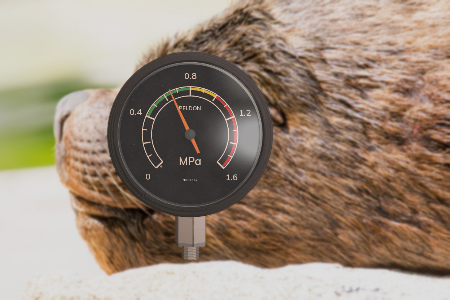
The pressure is 0.65 (MPa)
